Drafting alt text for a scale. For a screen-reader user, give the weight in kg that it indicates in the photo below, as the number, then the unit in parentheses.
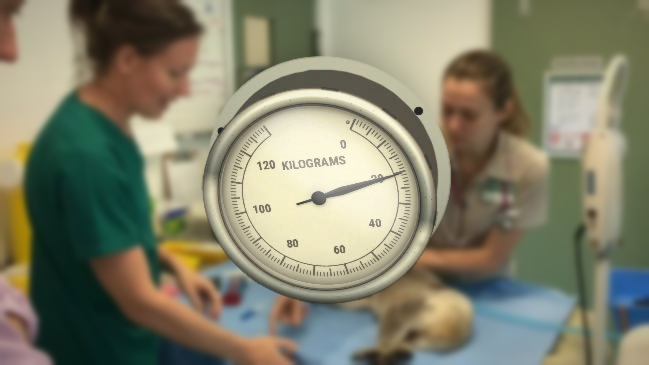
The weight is 20 (kg)
